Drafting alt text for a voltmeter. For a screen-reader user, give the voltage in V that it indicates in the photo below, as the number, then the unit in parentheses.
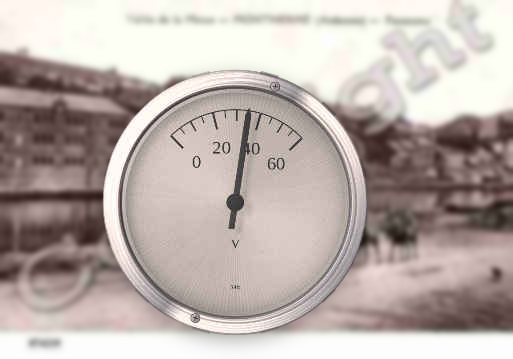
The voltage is 35 (V)
